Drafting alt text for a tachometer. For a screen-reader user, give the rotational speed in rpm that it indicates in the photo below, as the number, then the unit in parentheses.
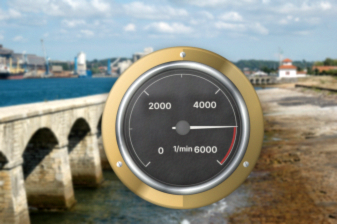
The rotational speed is 5000 (rpm)
